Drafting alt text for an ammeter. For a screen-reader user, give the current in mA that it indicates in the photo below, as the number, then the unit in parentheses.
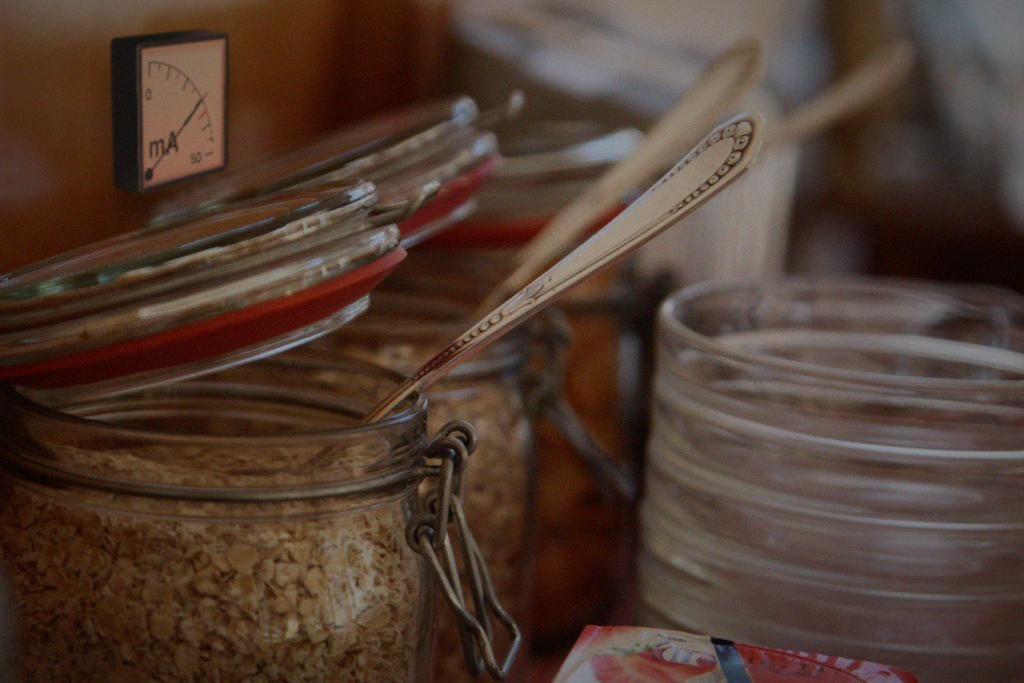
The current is 30 (mA)
